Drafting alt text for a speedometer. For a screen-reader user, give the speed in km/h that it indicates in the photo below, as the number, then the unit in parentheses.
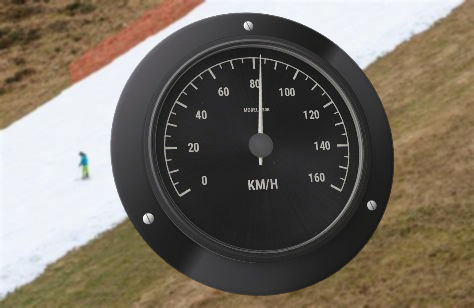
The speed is 82.5 (km/h)
